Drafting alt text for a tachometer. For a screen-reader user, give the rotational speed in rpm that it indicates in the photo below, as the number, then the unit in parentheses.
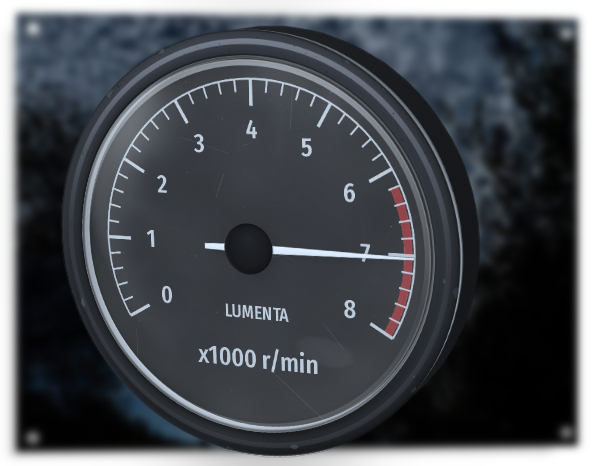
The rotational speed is 7000 (rpm)
